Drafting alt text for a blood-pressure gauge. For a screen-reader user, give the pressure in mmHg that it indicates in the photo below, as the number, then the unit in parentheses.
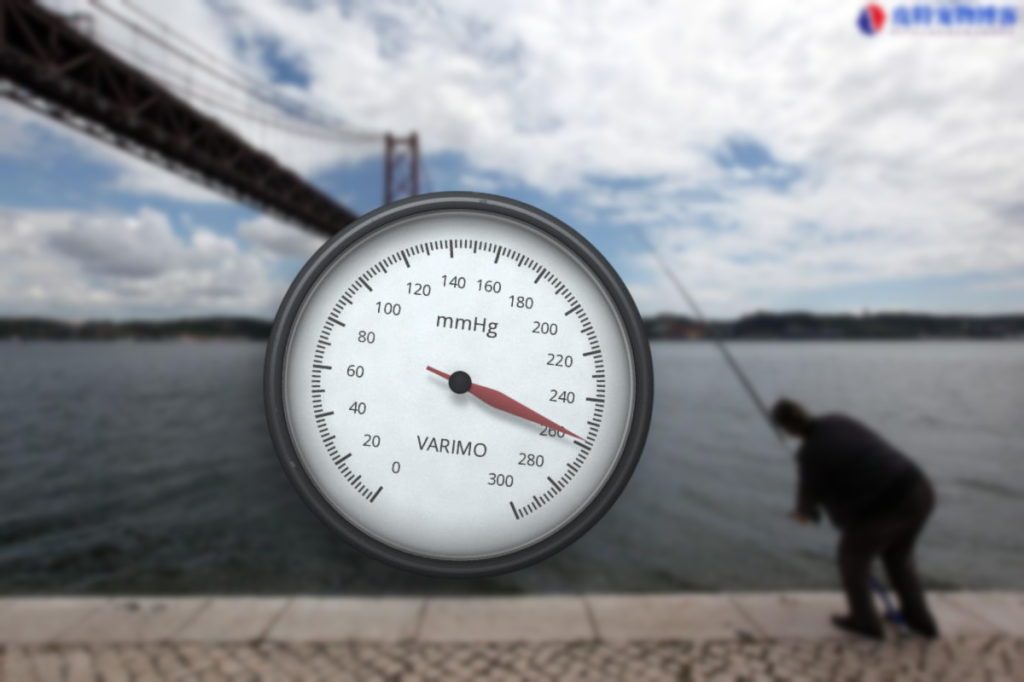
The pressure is 258 (mmHg)
